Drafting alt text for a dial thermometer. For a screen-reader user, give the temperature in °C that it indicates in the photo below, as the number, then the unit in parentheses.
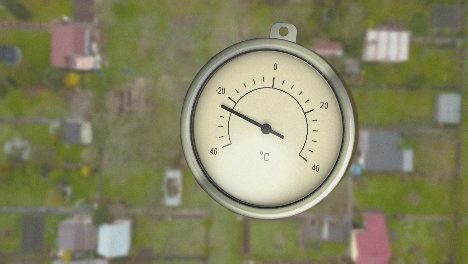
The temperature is -24 (°C)
